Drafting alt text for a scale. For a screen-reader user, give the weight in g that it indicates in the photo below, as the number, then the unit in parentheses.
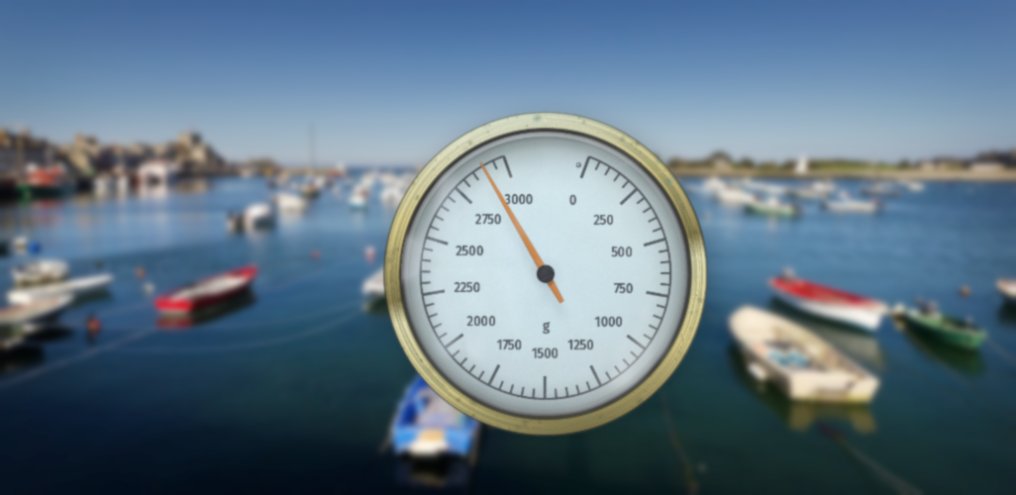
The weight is 2900 (g)
